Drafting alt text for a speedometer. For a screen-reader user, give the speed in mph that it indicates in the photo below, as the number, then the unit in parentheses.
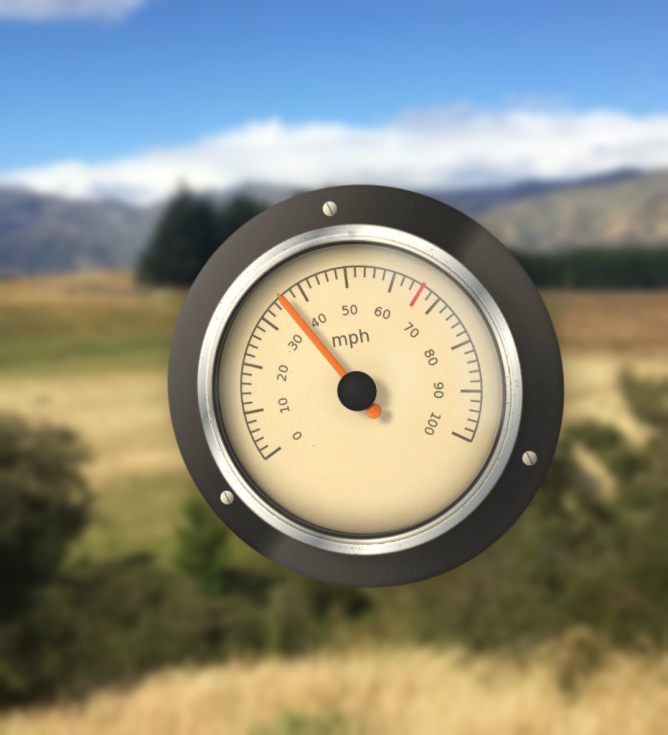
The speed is 36 (mph)
